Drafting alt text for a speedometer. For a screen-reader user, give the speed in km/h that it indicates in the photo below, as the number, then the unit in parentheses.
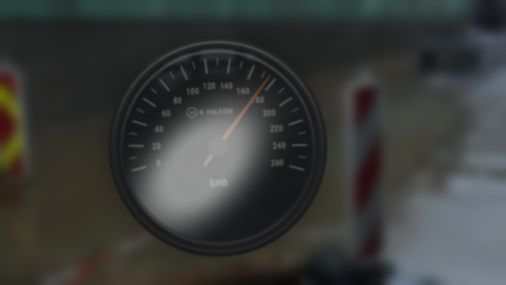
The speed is 175 (km/h)
